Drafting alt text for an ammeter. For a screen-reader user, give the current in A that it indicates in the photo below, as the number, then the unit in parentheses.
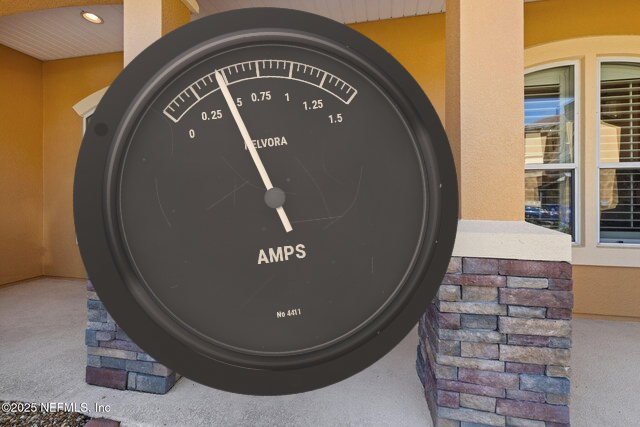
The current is 0.45 (A)
